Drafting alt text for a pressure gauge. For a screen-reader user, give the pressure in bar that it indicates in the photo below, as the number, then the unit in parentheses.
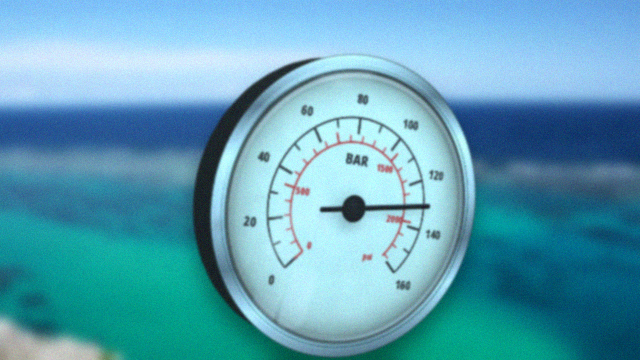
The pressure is 130 (bar)
